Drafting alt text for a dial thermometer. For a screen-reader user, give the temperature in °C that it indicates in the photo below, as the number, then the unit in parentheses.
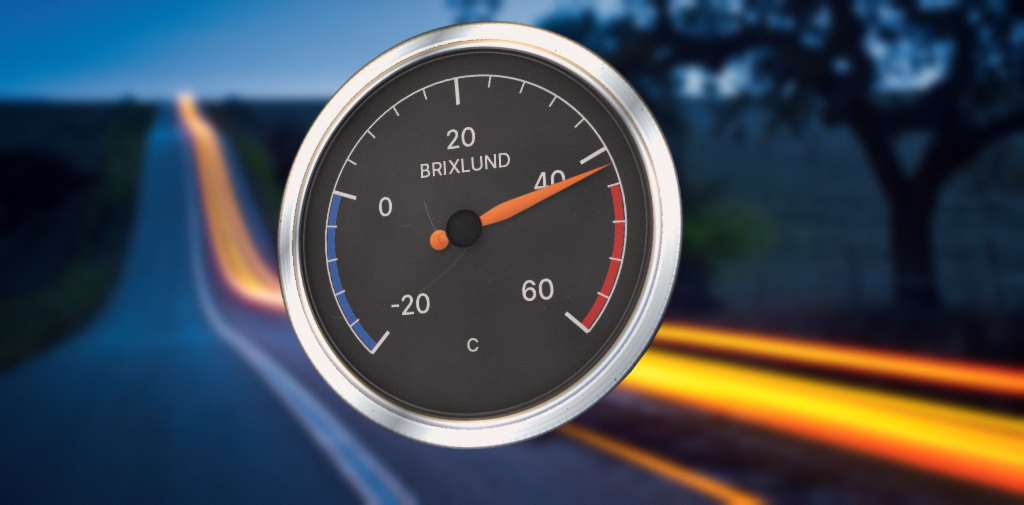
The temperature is 42 (°C)
